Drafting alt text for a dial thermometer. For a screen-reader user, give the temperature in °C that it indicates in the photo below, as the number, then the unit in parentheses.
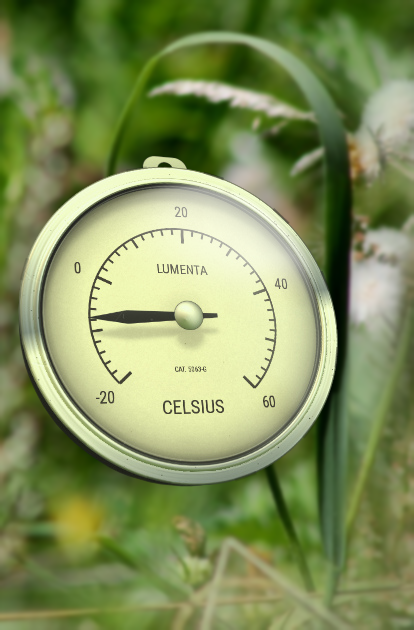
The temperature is -8 (°C)
